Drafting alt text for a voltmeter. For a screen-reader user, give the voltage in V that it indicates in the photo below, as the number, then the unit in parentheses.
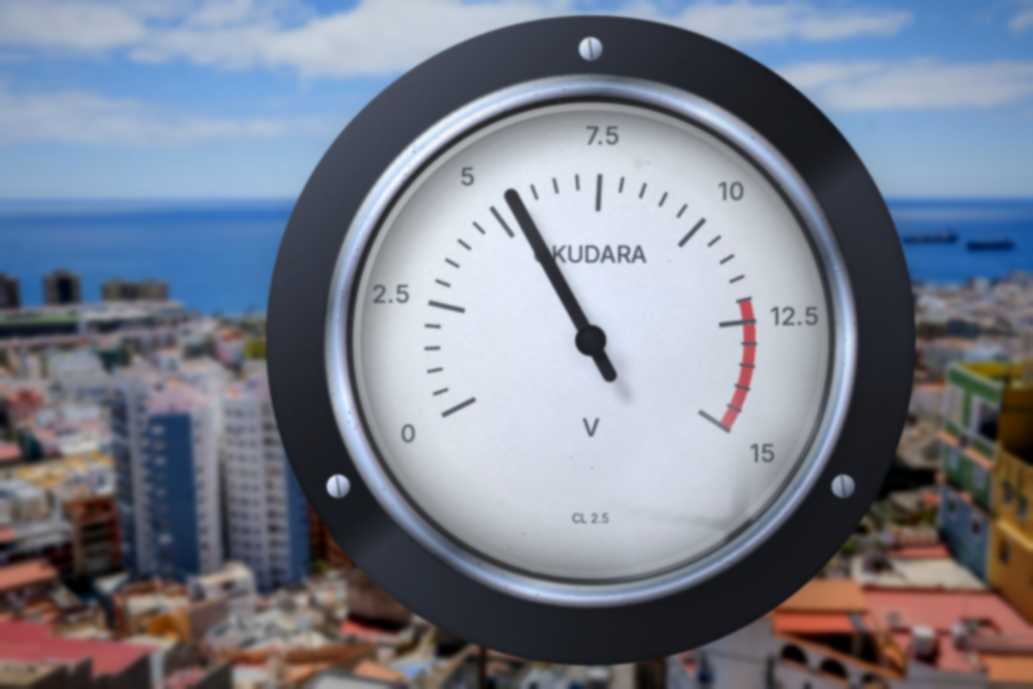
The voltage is 5.5 (V)
